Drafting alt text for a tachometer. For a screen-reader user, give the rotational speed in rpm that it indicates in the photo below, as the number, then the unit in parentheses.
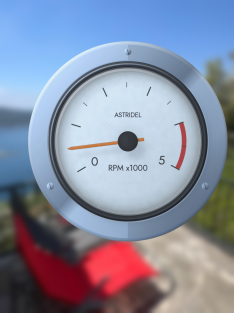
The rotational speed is 500 (rpm)
